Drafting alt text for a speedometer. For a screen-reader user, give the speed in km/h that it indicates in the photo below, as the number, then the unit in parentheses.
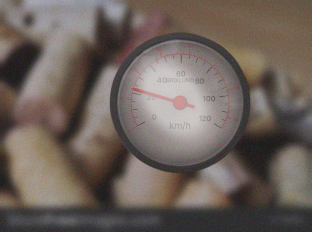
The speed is 22.5 (km/h)
